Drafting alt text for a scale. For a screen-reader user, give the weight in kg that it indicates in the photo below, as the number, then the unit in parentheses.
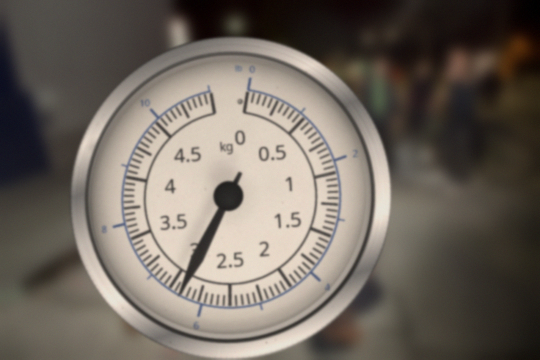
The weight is 2.9 (kg)
